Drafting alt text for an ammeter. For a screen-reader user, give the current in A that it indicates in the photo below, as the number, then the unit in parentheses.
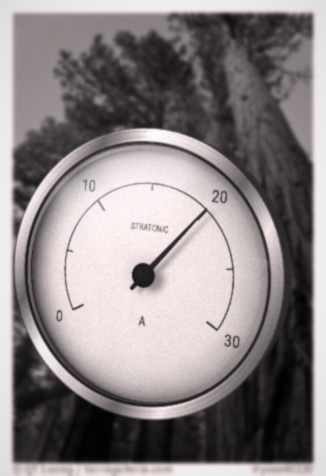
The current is 20 (A)
